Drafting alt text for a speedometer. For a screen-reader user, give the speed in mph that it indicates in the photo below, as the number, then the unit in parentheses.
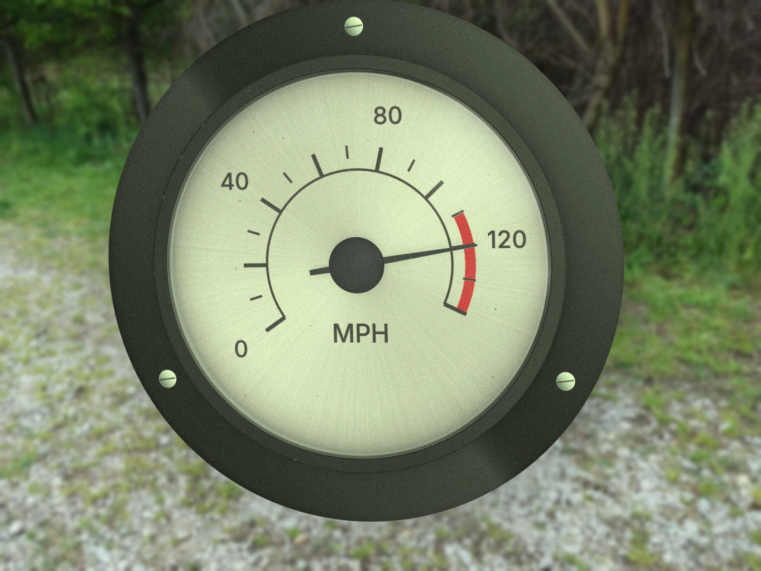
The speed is 120 (mph)
